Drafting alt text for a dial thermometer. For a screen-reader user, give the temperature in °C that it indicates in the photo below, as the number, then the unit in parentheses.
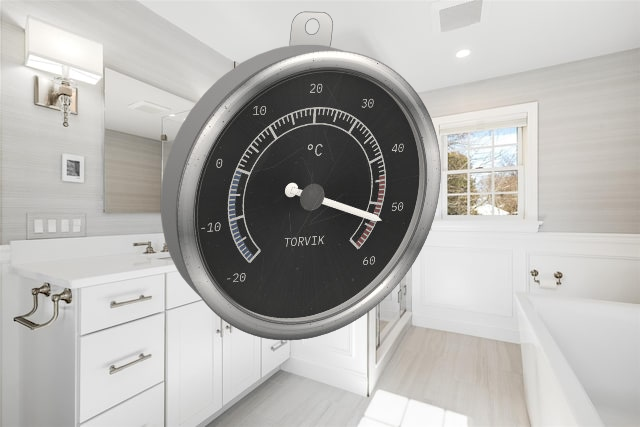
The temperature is 53 (°C)
